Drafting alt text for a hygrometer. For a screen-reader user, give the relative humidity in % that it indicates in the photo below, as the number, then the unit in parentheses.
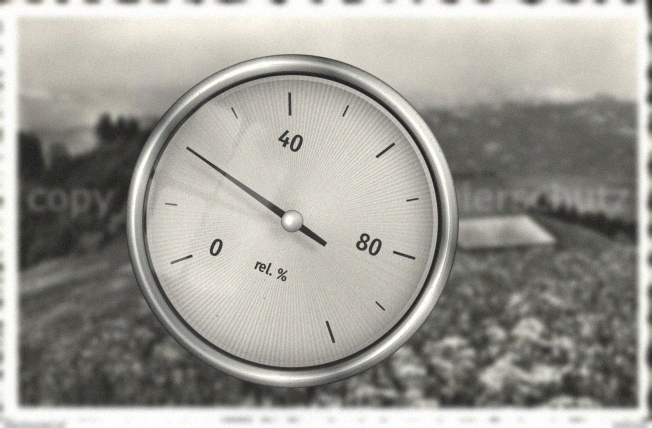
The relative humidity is 20 (%)
